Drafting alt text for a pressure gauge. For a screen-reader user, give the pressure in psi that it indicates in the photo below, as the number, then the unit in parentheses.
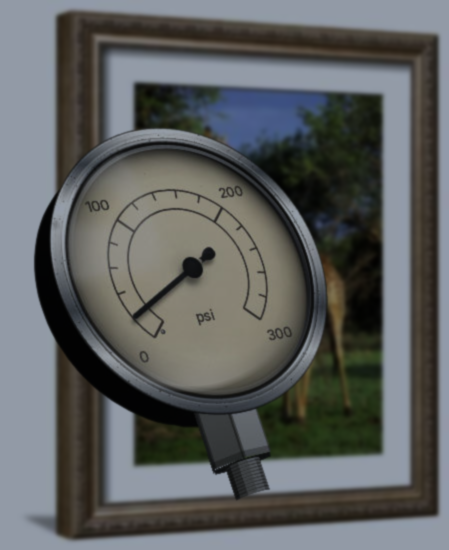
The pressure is 20 (psi)
